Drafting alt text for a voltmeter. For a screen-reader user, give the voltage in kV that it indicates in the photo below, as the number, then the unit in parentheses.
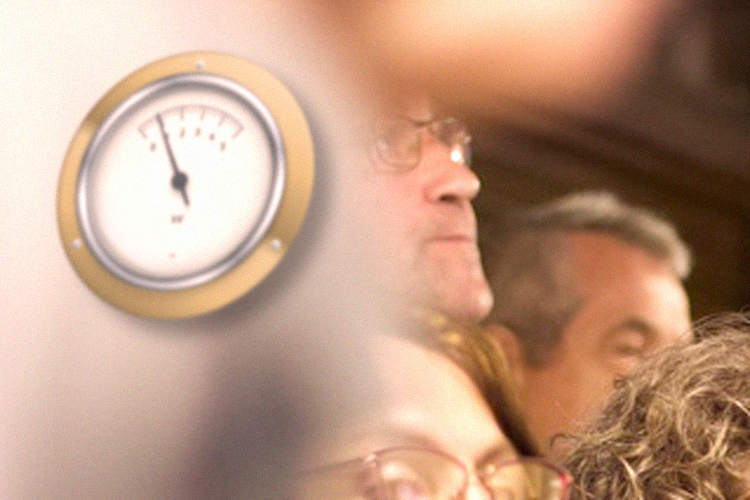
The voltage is 1 (kV)
